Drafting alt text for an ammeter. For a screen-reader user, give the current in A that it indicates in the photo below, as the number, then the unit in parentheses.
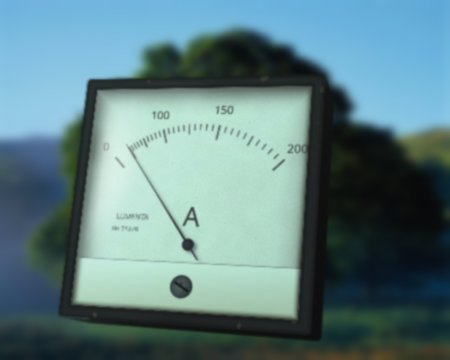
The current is 50 (A)
